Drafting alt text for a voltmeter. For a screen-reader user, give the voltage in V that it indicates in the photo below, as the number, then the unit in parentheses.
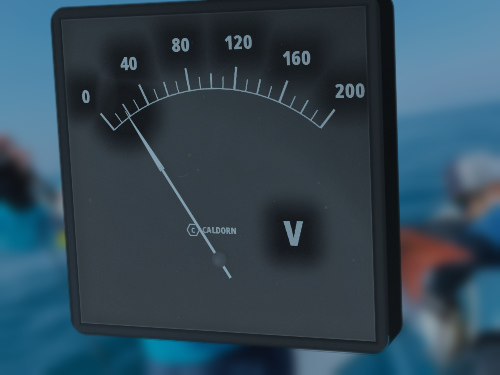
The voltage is 20 (V)
